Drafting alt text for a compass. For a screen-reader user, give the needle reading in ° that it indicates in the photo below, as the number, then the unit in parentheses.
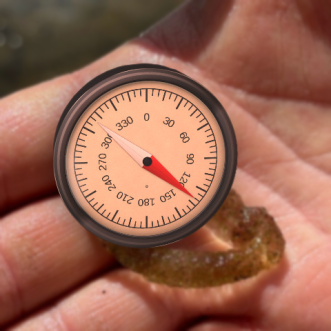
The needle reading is 130 (°)
